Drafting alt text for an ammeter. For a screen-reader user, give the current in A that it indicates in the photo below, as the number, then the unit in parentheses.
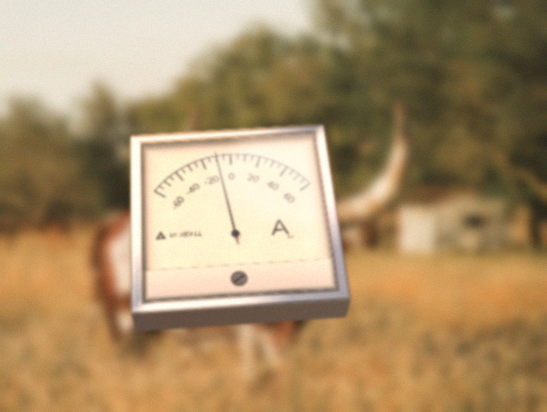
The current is -10 (A)
